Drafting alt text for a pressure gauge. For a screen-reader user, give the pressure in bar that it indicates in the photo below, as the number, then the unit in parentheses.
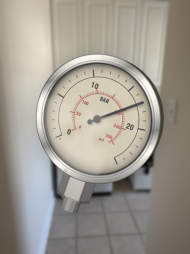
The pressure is 17 (bar)
